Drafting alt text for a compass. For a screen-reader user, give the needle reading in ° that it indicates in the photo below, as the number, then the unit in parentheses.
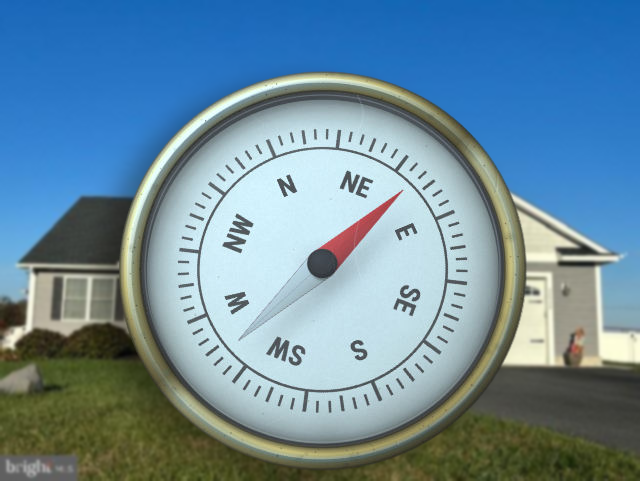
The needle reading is 70 (°)
